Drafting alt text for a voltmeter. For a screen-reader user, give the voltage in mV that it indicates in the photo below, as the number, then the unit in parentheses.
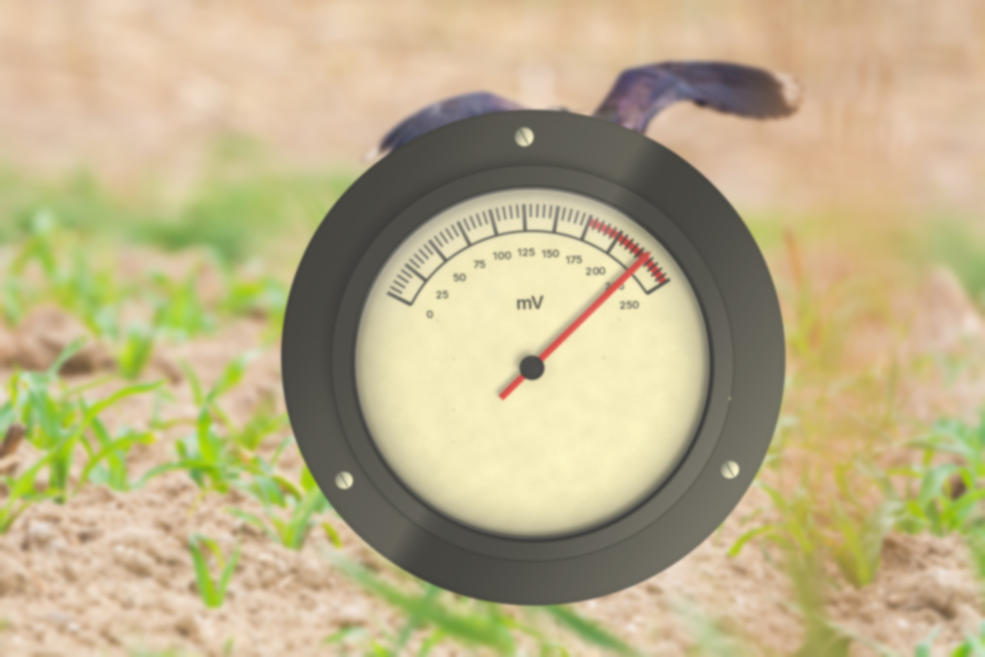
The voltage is 225 (mV)
